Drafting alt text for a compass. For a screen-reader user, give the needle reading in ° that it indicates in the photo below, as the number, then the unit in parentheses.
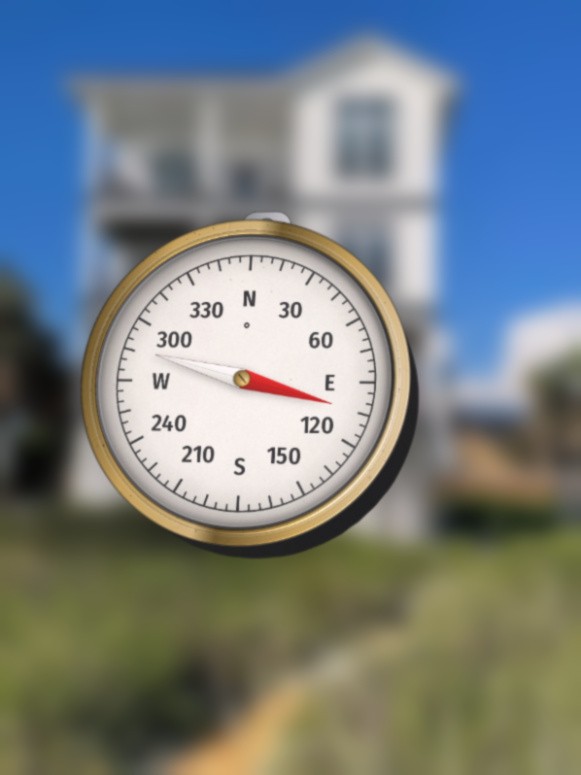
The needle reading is 105 (°)
